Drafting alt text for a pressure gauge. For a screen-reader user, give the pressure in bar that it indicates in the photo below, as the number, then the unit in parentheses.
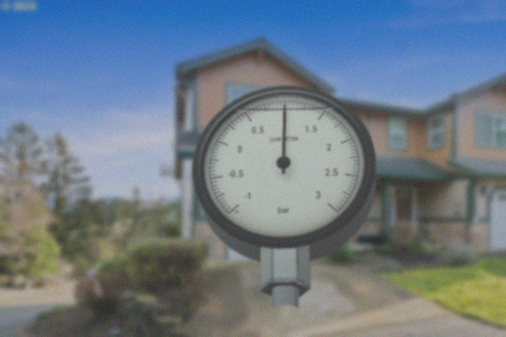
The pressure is 1 (bar)
